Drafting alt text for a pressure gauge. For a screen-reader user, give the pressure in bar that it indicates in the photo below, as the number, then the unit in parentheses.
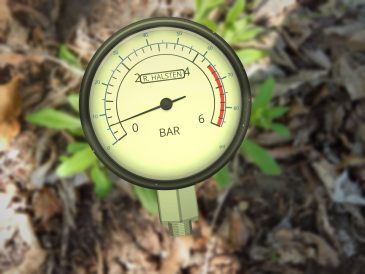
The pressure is 0.4 (bar)
